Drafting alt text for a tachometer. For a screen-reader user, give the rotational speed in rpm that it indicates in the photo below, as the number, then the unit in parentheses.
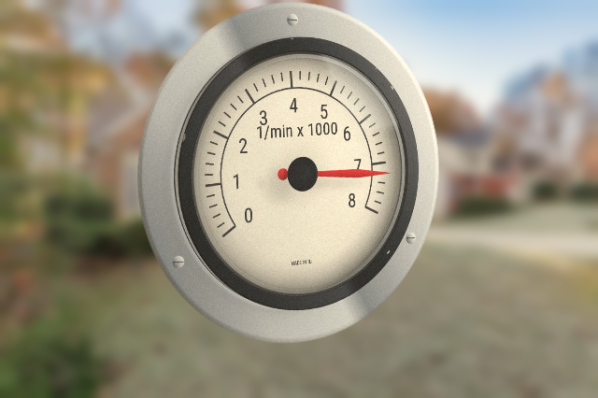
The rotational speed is 7200 (rpm)
